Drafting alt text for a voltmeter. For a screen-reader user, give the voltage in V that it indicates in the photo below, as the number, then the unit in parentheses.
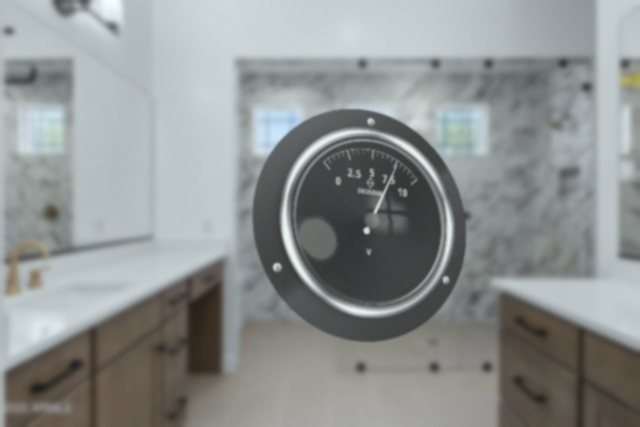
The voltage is 7.5 (V)
